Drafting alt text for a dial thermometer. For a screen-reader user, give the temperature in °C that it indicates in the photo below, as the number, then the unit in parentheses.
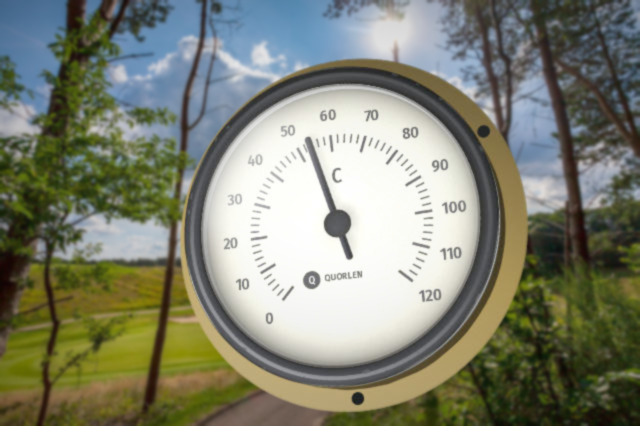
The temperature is 54 (°C)
